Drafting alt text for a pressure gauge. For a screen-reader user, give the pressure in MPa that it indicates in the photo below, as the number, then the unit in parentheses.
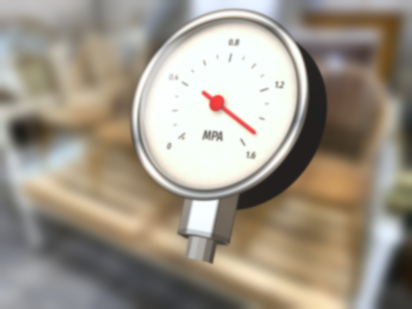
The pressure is 1.5 (MPa)
